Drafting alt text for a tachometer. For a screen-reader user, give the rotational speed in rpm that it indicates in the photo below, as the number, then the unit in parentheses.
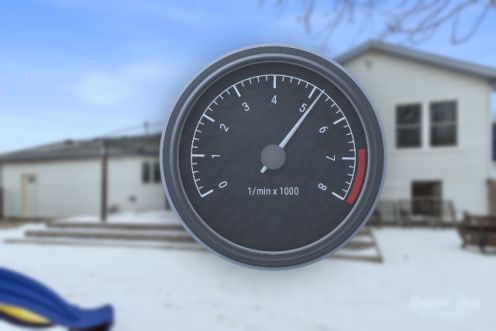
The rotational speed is 5200 (rpm)
